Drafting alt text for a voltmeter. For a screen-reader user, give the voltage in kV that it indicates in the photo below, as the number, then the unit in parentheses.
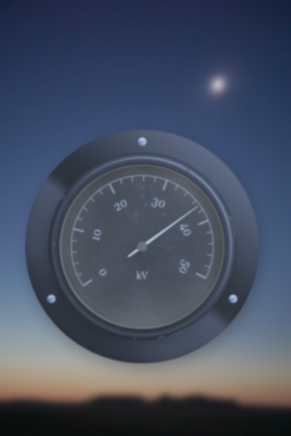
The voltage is 37 (kV)
